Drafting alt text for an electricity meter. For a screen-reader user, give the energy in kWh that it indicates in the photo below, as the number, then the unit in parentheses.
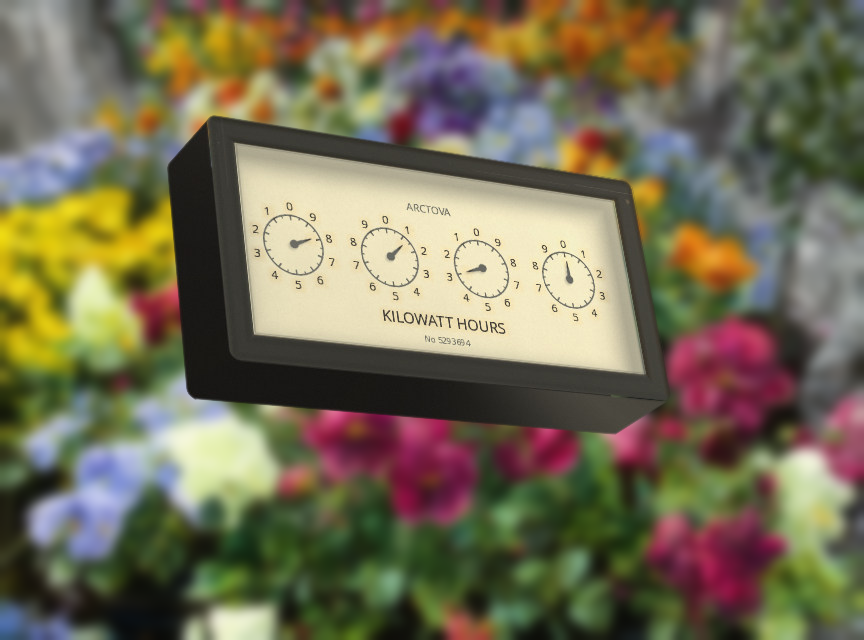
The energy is 8130 (kWh)
